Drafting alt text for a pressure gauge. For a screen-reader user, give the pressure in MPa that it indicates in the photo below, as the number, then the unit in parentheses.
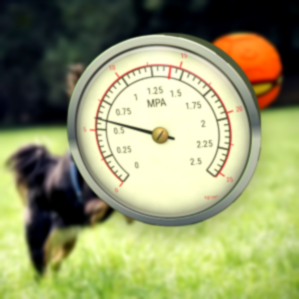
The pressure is 0.6 (MPa)
